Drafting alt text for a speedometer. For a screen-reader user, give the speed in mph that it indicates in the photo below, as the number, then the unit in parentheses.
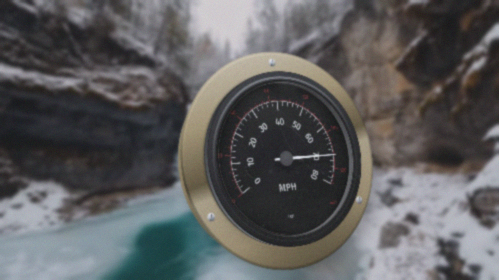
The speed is 70 (mph)
